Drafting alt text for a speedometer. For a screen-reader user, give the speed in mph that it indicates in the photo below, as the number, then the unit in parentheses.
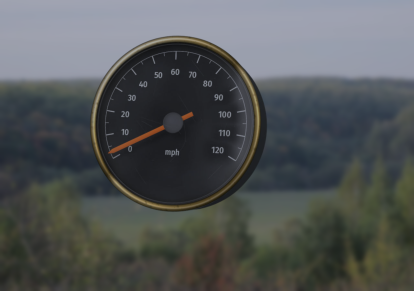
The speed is 2.5 (mph)
